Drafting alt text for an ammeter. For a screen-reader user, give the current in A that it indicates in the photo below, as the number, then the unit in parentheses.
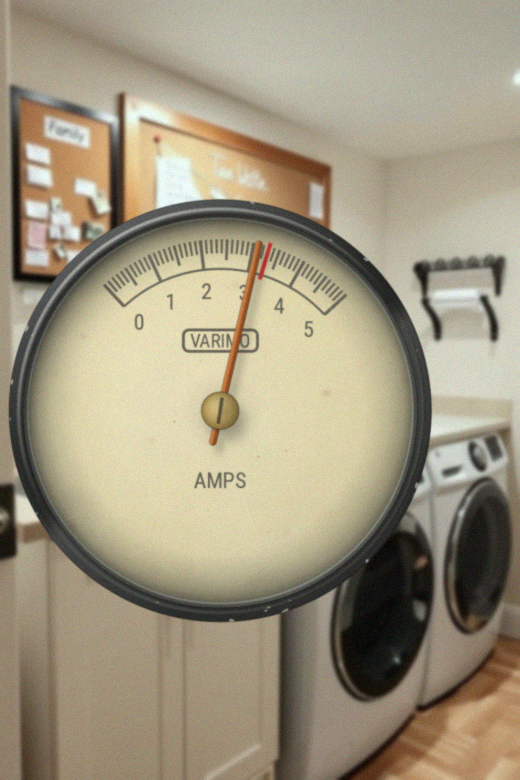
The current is 3.1 (A)
